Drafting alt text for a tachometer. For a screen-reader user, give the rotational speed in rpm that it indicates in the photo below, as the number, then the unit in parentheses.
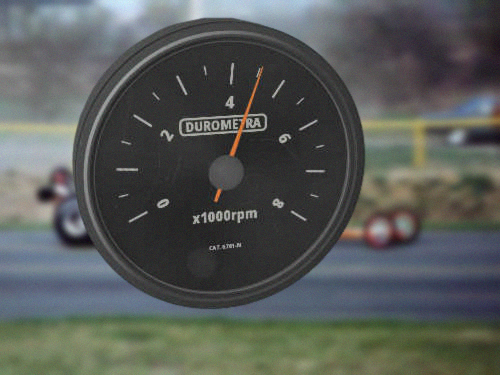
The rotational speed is 4500 (rpm)
